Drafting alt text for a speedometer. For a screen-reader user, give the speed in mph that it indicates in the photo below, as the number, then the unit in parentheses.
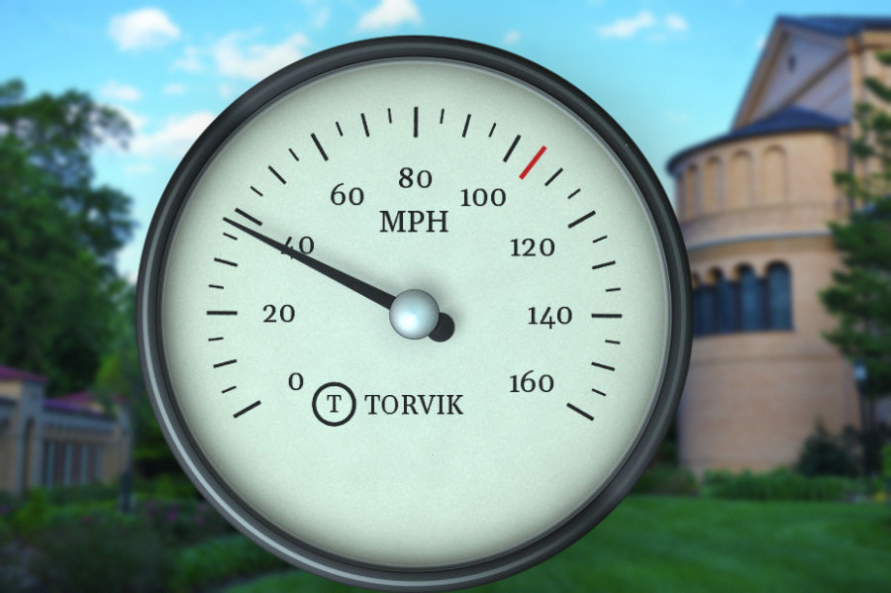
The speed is 37.5 (mph)
